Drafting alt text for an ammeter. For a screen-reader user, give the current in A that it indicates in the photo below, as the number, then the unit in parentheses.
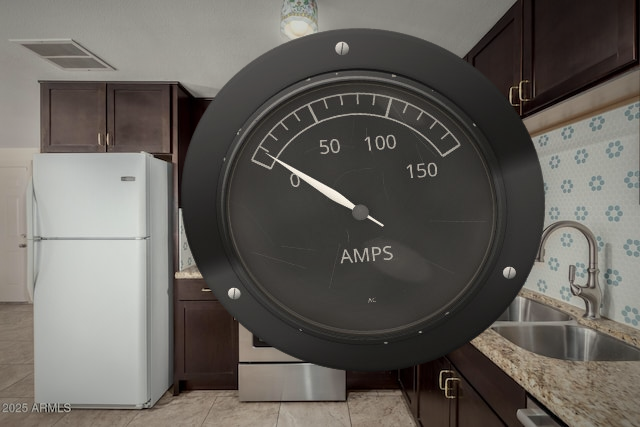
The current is 10 (A)
